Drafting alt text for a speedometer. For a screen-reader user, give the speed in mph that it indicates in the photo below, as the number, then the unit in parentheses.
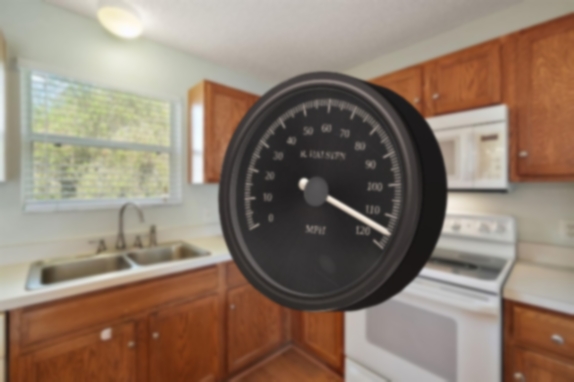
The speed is 115 (mph)
